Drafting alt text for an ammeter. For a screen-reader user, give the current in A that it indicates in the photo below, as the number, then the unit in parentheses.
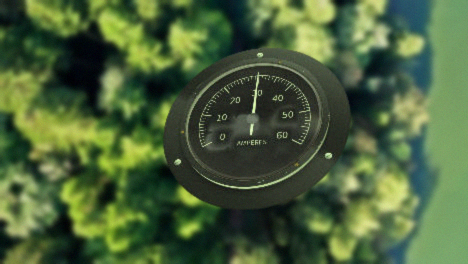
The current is 30 (A)
